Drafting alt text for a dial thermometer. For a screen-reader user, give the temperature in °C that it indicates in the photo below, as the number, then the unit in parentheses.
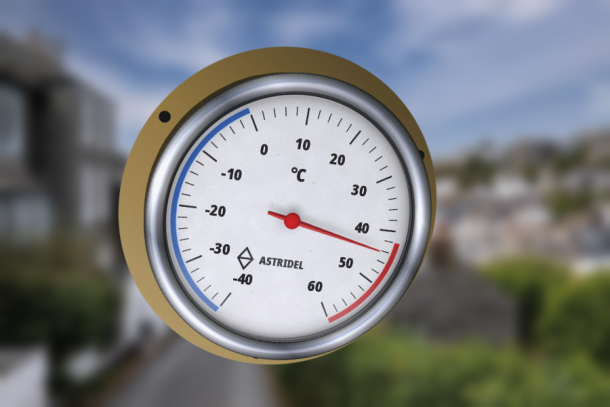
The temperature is 44 (°C)
